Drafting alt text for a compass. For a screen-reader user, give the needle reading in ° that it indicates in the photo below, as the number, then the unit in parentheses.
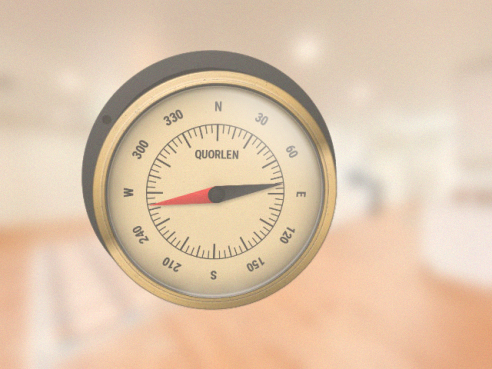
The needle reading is 260 (°)
